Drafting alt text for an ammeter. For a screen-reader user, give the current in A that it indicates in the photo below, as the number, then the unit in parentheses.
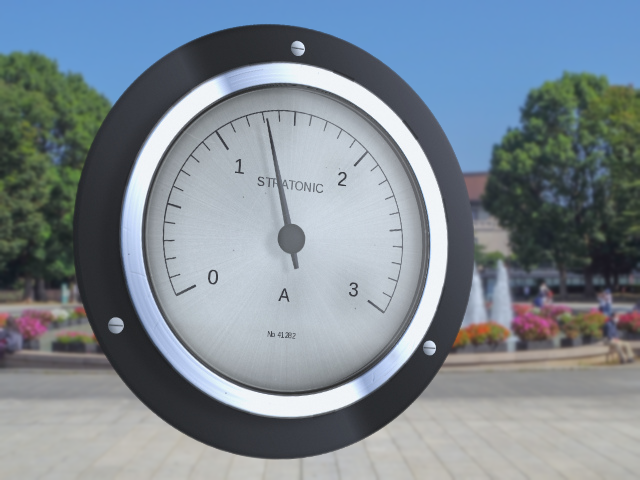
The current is 1.3 (A)
